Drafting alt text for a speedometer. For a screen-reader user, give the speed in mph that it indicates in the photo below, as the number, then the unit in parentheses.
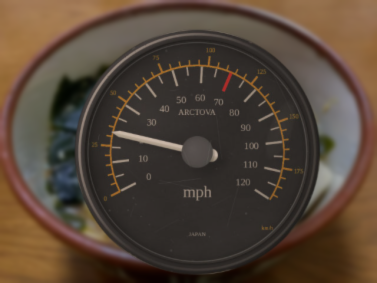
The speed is 20 (mph)
